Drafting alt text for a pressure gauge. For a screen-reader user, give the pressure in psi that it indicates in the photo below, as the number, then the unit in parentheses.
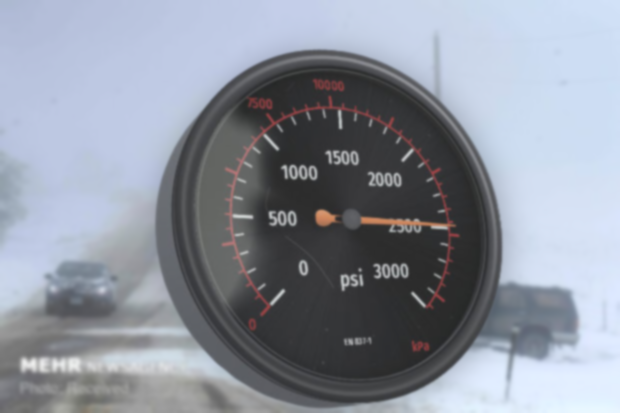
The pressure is 2500 (psi)
